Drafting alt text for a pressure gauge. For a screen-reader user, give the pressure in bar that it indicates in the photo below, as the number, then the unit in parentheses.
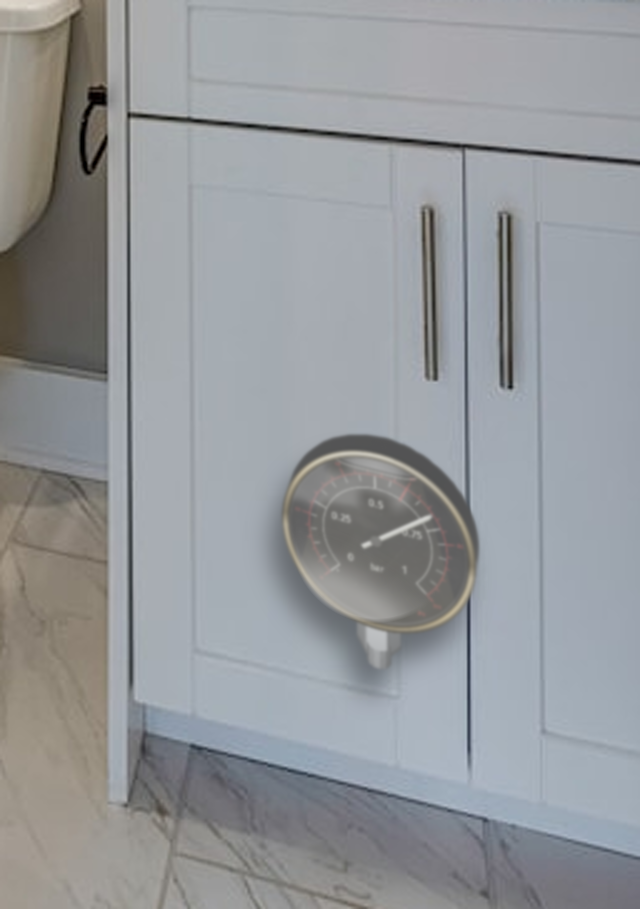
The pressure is 0.7 (bar)
